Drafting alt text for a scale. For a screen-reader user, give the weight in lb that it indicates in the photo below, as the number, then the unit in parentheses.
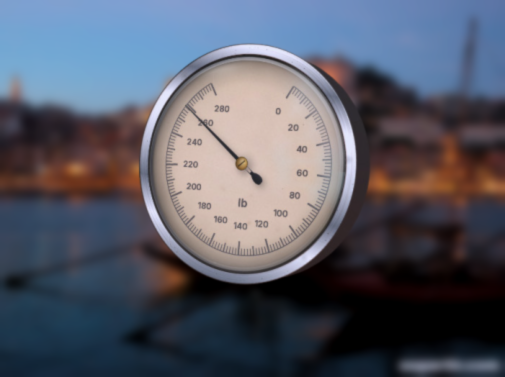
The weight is 260 (lb)
